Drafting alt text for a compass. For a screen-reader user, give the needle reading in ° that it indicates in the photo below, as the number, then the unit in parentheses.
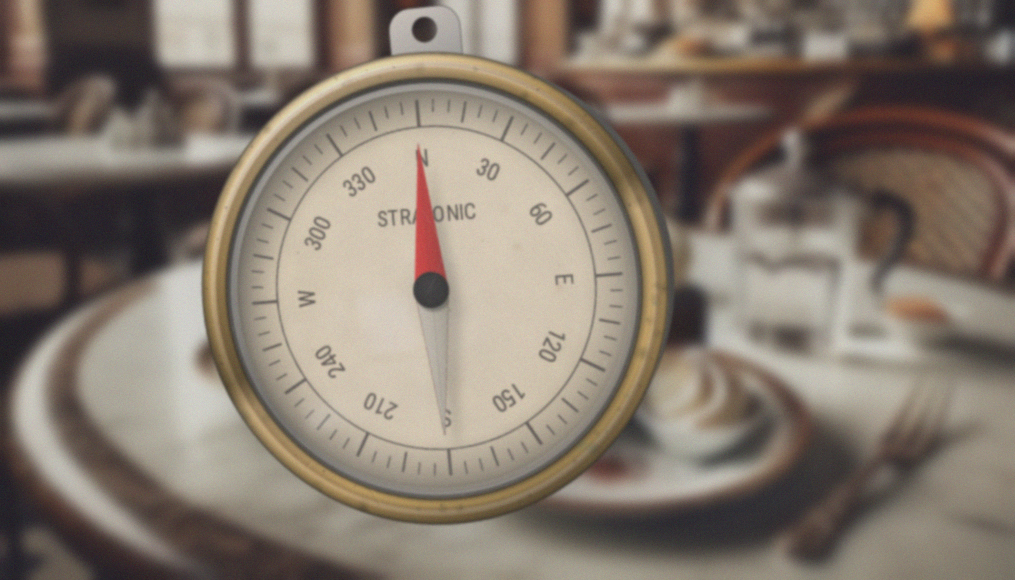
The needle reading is 0 (°)
